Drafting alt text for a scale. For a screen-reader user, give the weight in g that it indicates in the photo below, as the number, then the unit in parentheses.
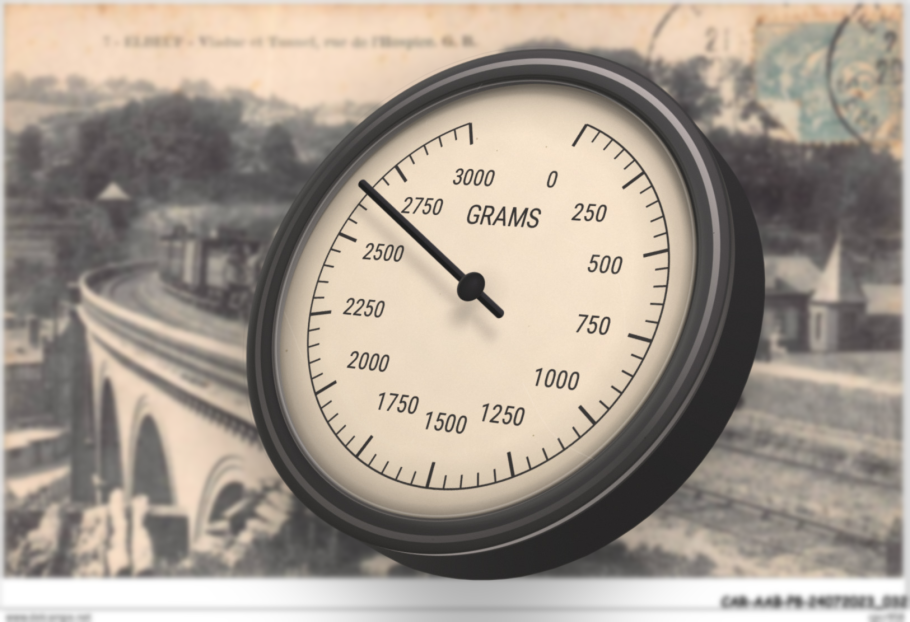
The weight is 2650 (g)
